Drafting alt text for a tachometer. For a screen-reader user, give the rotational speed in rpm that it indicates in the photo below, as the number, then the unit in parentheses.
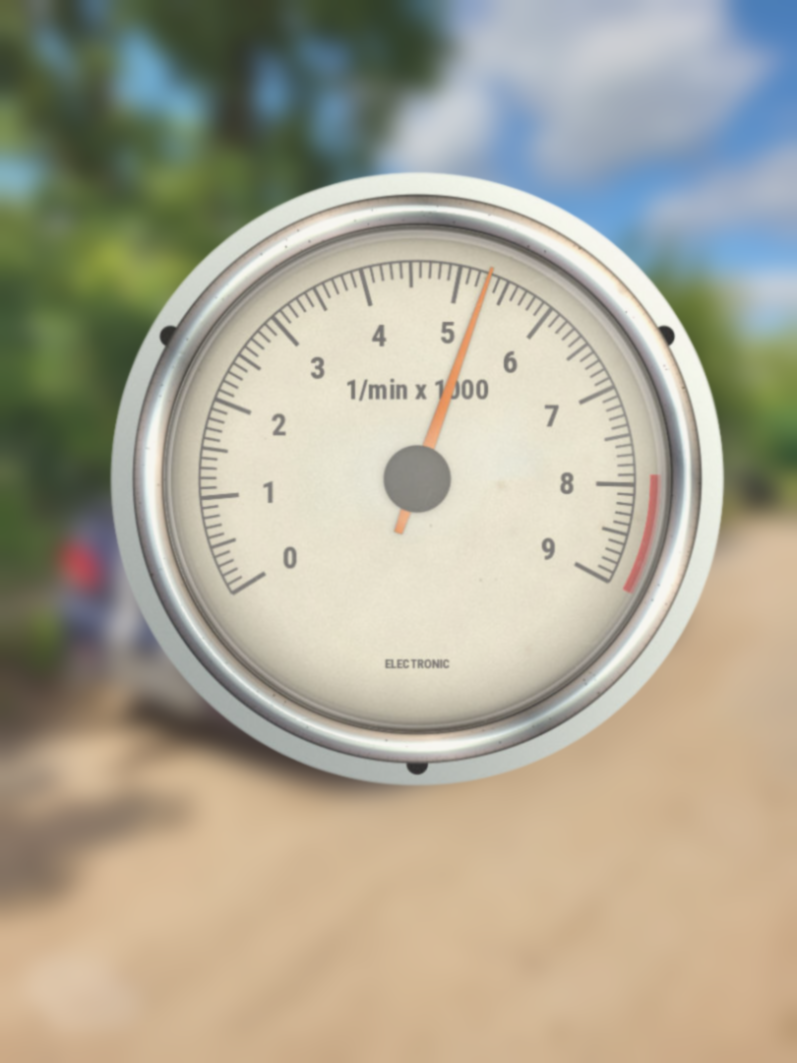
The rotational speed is 5300 (rpm)
